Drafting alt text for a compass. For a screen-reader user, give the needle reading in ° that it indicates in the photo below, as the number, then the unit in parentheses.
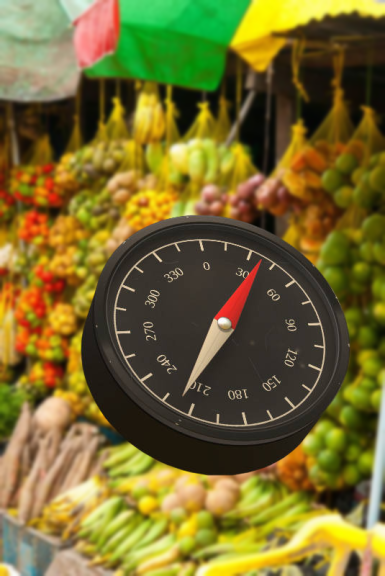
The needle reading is 37.5 (°)
